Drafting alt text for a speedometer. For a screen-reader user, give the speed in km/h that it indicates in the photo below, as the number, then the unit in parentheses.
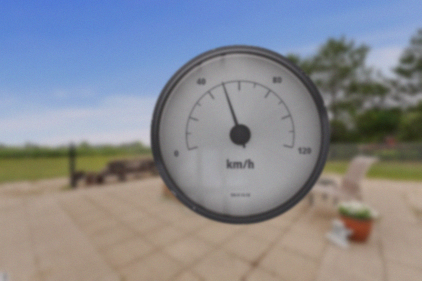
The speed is 50 (km/h)
